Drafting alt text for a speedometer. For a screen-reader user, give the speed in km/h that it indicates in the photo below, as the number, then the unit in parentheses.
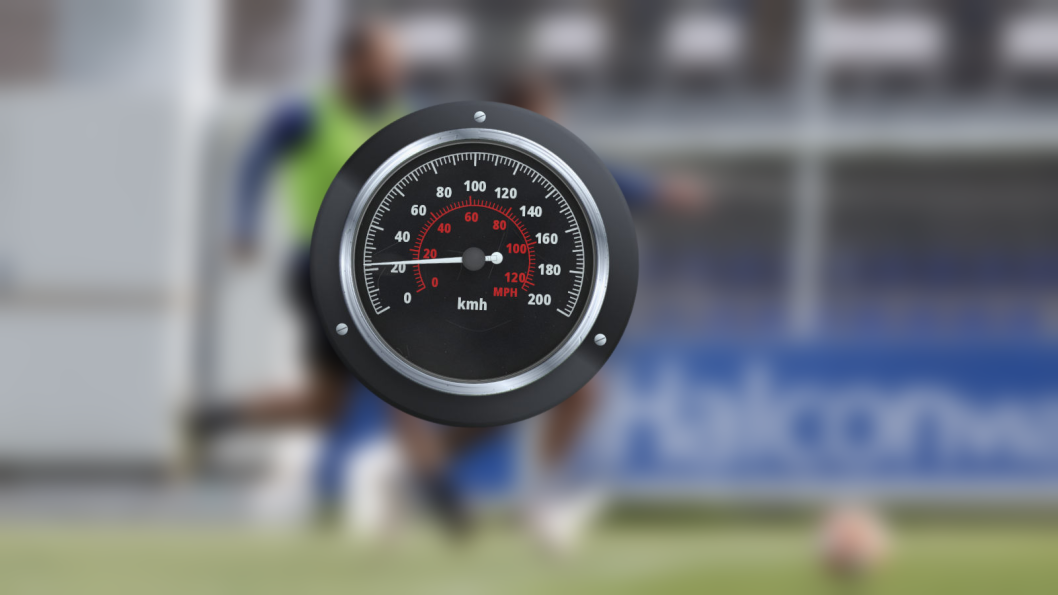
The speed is 22 (km/h)
